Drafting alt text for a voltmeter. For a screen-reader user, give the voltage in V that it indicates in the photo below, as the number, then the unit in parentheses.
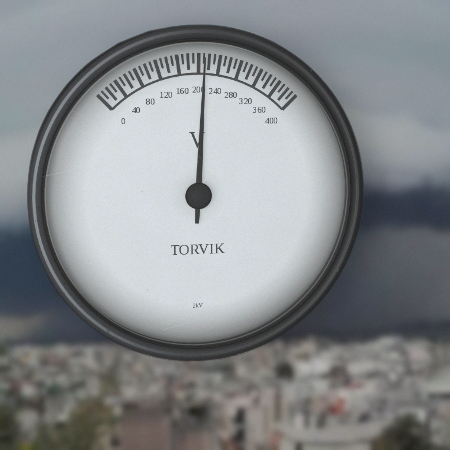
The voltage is 210 (V)
